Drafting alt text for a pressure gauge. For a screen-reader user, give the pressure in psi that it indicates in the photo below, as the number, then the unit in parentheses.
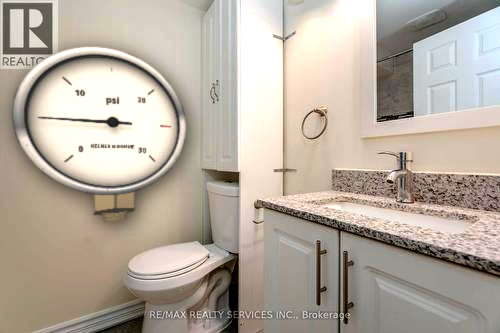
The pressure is 5 (psi)
